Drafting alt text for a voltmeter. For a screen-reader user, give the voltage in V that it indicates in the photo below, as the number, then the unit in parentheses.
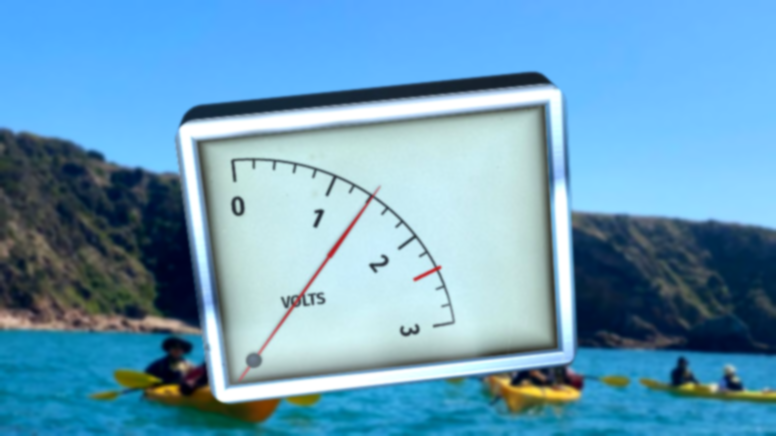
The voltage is 1.4 (V)
